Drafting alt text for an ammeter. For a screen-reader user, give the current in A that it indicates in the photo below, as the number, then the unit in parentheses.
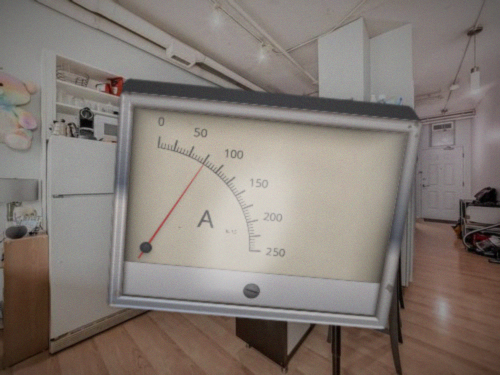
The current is 75 (A)
